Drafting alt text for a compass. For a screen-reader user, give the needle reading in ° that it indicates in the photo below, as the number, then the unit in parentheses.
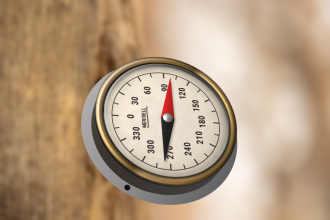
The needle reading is 97.5 (°)
